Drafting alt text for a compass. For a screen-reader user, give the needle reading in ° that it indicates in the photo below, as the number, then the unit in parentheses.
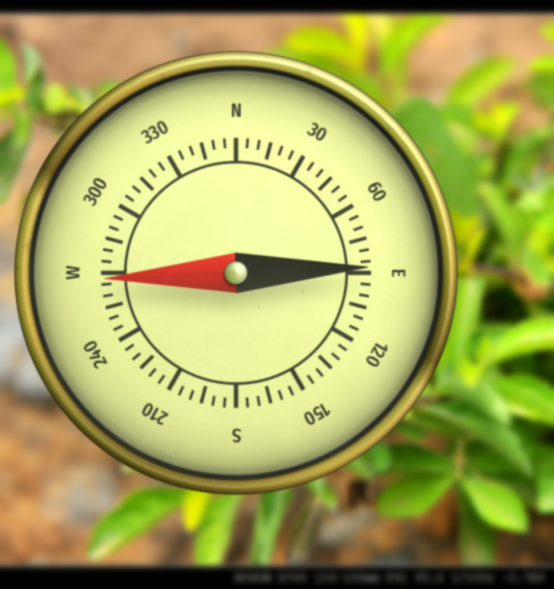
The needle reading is 267.5 (°)
